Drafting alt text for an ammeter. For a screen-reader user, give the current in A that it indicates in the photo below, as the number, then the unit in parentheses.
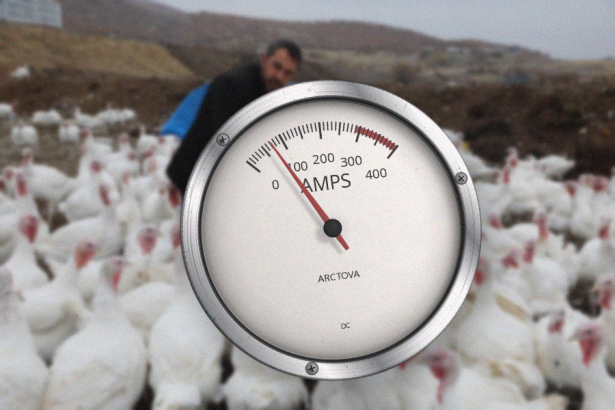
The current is 70 (A)
